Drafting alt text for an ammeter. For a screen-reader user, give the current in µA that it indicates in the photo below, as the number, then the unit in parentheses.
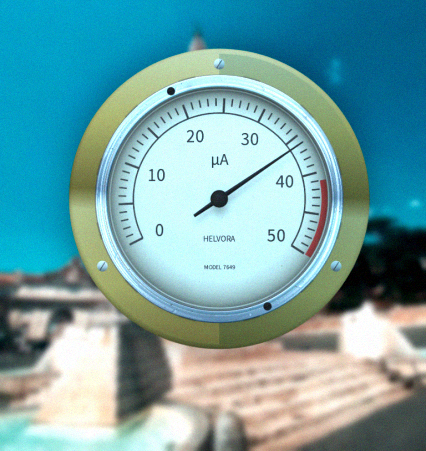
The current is 36 (µA)
